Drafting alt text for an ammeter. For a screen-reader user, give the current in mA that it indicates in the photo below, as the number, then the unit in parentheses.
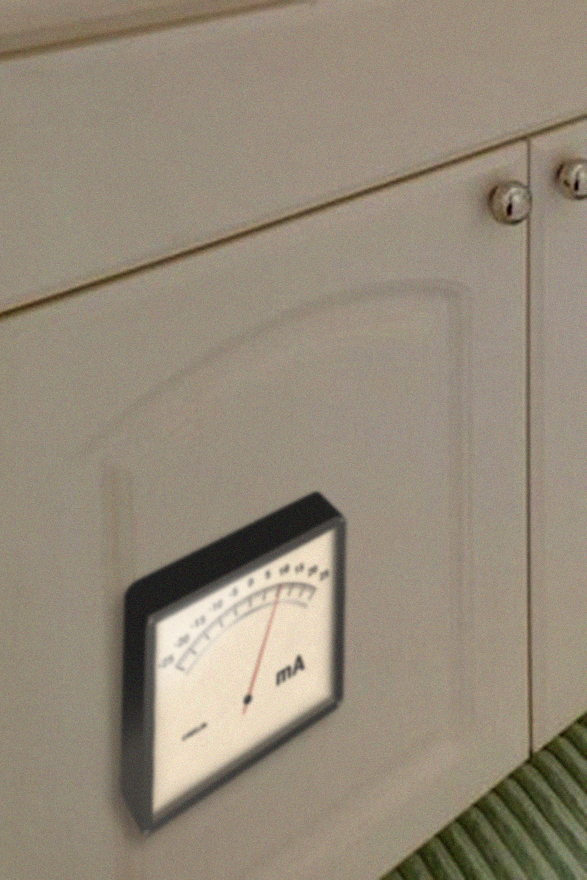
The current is 10 (mA)
